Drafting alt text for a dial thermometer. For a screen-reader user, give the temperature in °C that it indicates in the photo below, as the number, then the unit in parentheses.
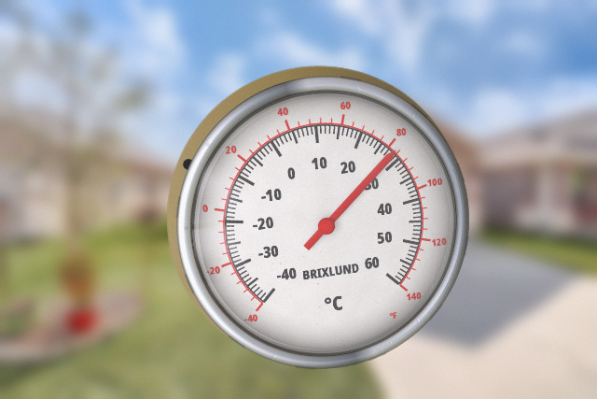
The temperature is 28 (°C)
